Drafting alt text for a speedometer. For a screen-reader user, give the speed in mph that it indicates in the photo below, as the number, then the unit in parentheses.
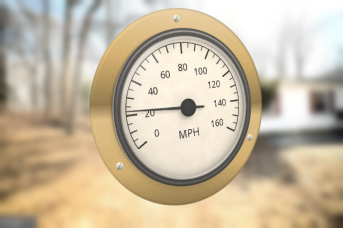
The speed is 22.5 (mph)
